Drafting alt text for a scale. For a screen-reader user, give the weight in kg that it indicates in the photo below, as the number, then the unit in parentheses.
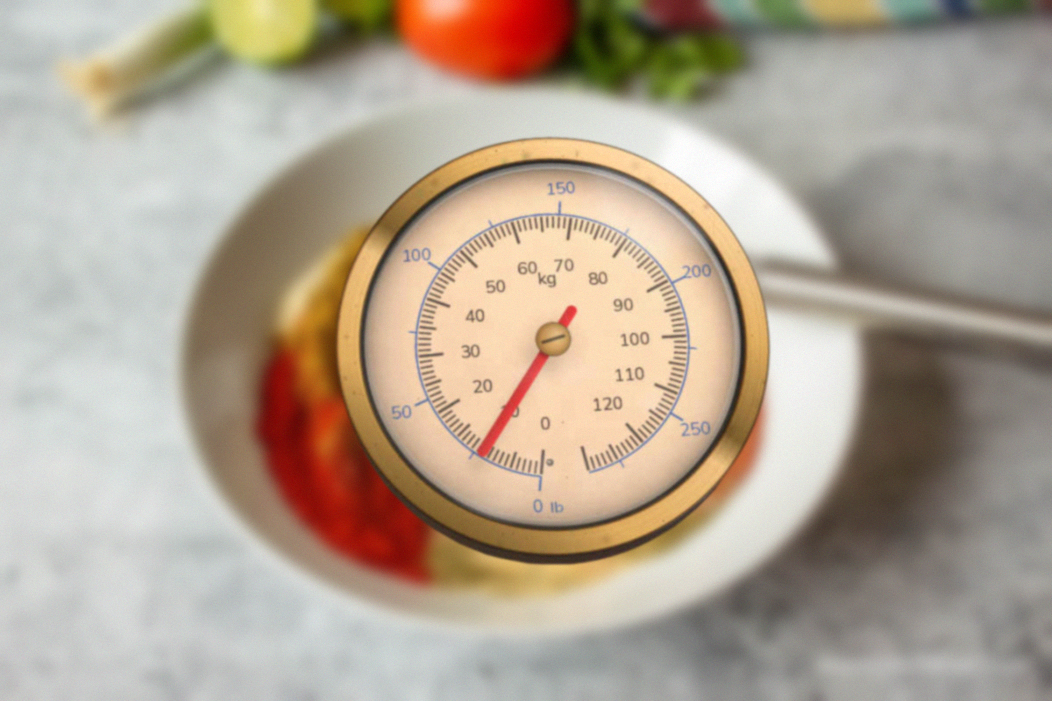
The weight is 10 (kg)
